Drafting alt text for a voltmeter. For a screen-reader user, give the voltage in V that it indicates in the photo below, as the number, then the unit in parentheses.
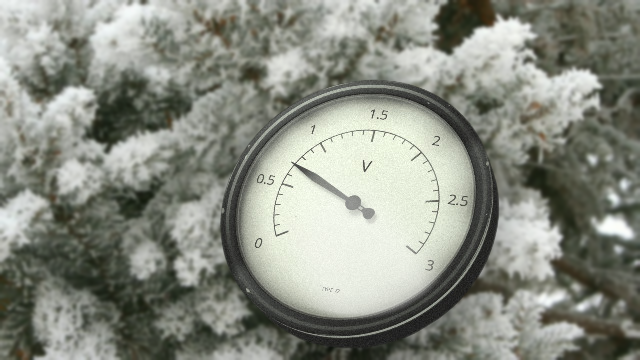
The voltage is 0.7 (V)
